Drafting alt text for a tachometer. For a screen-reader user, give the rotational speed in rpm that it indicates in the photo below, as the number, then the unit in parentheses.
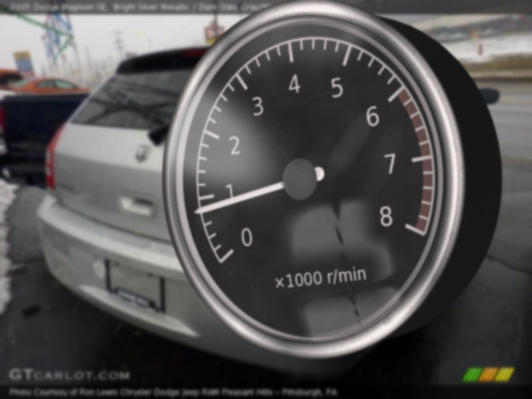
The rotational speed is 800 (rpm)
